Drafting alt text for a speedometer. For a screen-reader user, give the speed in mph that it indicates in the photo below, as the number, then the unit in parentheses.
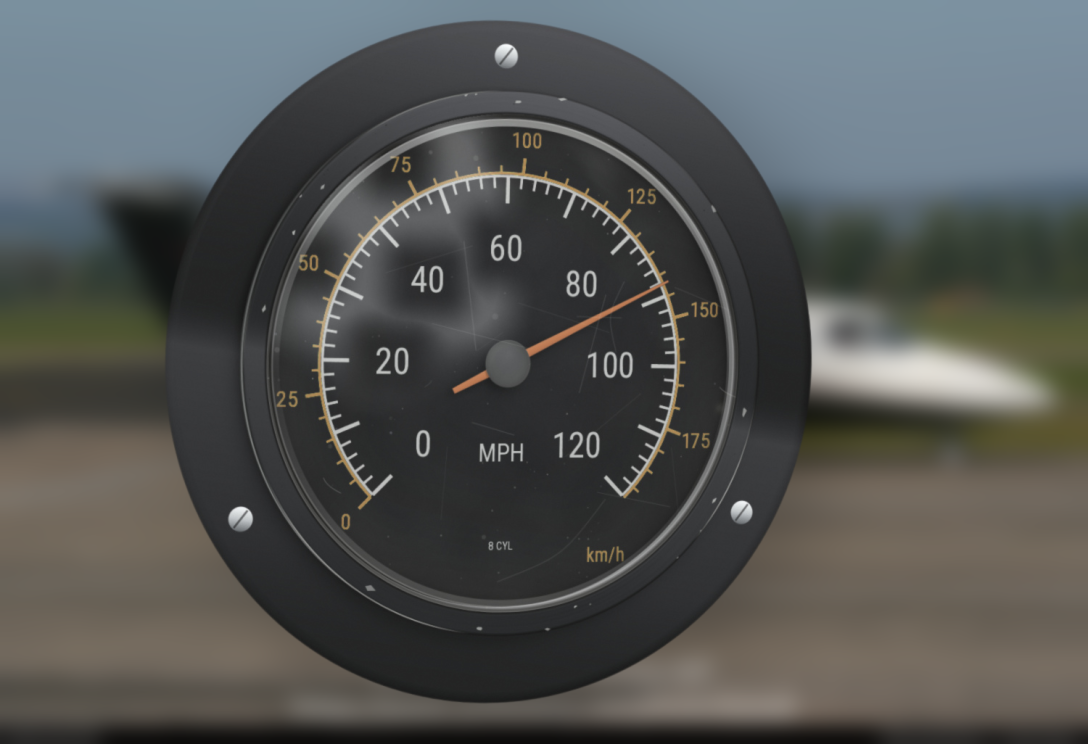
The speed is 88 (mph)
